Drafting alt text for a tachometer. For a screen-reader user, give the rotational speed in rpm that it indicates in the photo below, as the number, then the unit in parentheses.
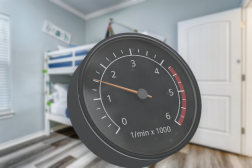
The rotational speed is 1500 (rpm)
